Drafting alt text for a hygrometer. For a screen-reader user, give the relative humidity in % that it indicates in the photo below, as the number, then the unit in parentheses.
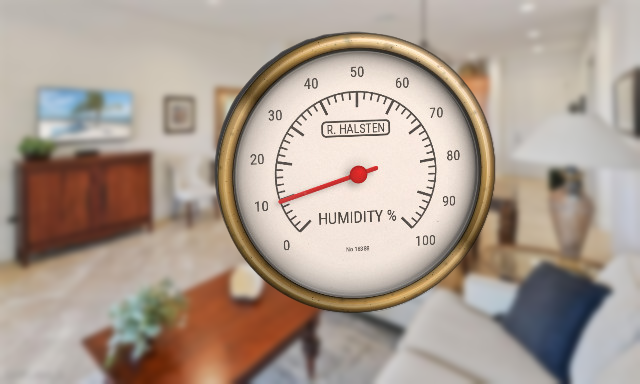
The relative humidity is 10 (%)
